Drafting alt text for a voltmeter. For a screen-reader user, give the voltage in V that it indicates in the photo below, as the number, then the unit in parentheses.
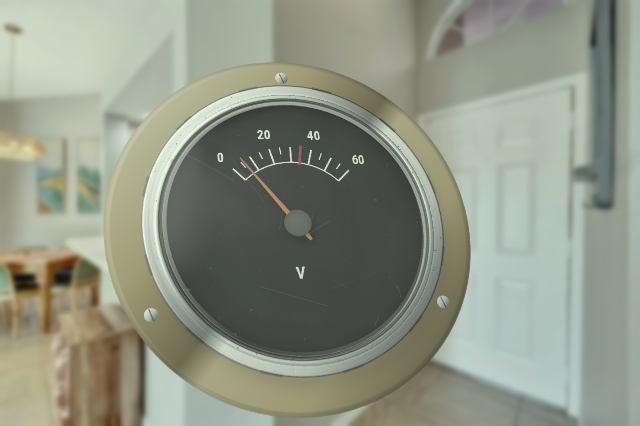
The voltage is 5 (V)
